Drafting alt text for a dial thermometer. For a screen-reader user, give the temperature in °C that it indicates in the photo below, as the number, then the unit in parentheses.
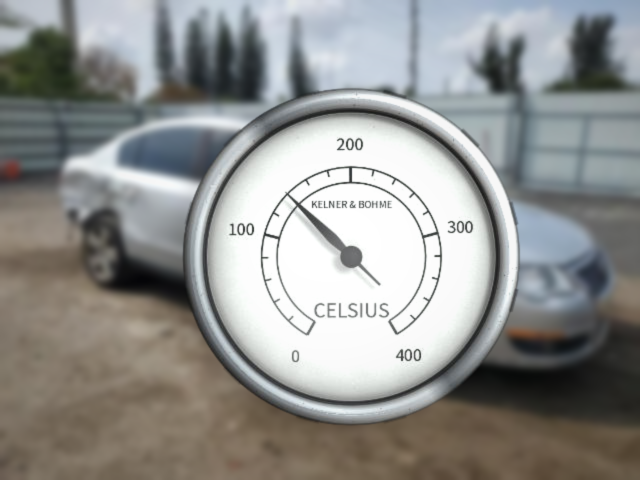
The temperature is 140 (°C)
